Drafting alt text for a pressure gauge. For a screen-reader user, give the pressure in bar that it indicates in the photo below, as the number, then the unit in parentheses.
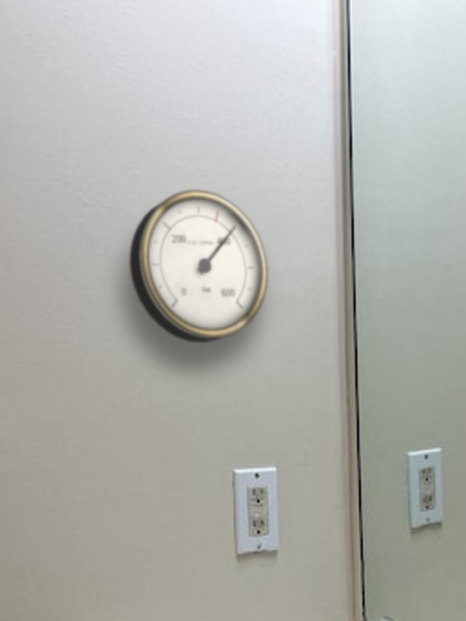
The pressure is 400 (bar)
